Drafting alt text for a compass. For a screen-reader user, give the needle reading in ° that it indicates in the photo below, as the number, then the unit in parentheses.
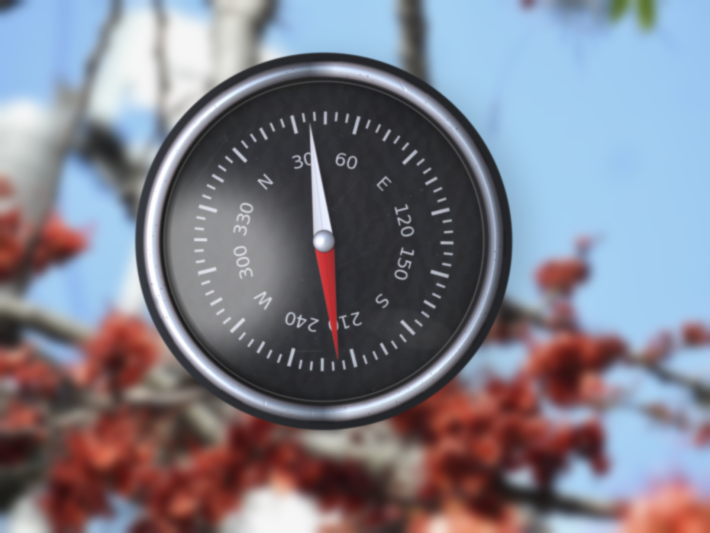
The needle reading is 217.5 (°)
